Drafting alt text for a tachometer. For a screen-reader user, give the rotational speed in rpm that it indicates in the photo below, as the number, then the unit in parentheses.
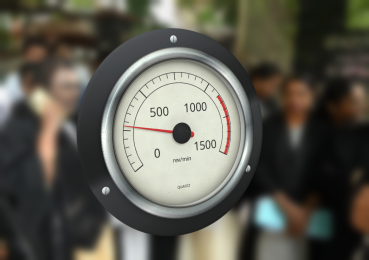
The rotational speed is 275 (rpm)
